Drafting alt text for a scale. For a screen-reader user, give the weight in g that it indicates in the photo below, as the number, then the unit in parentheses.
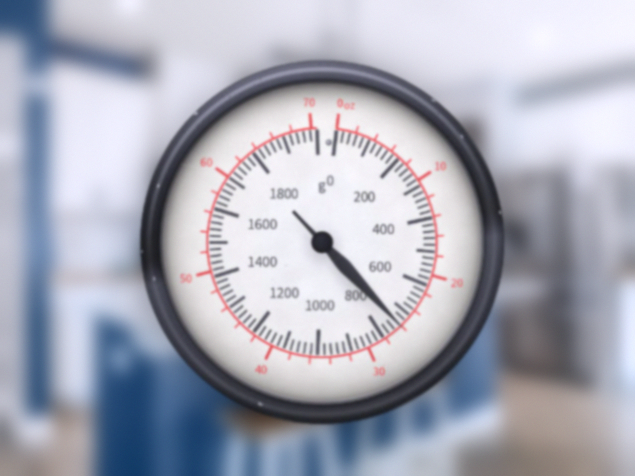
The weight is 740 (g)
